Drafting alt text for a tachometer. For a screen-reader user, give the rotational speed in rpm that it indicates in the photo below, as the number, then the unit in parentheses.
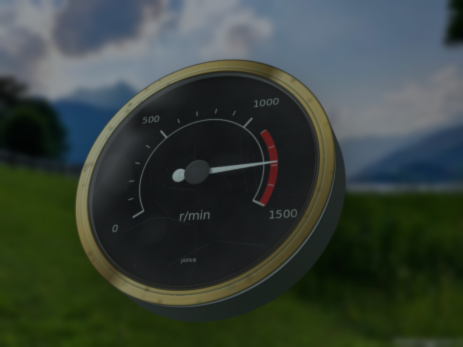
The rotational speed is 1300 (rpm)
